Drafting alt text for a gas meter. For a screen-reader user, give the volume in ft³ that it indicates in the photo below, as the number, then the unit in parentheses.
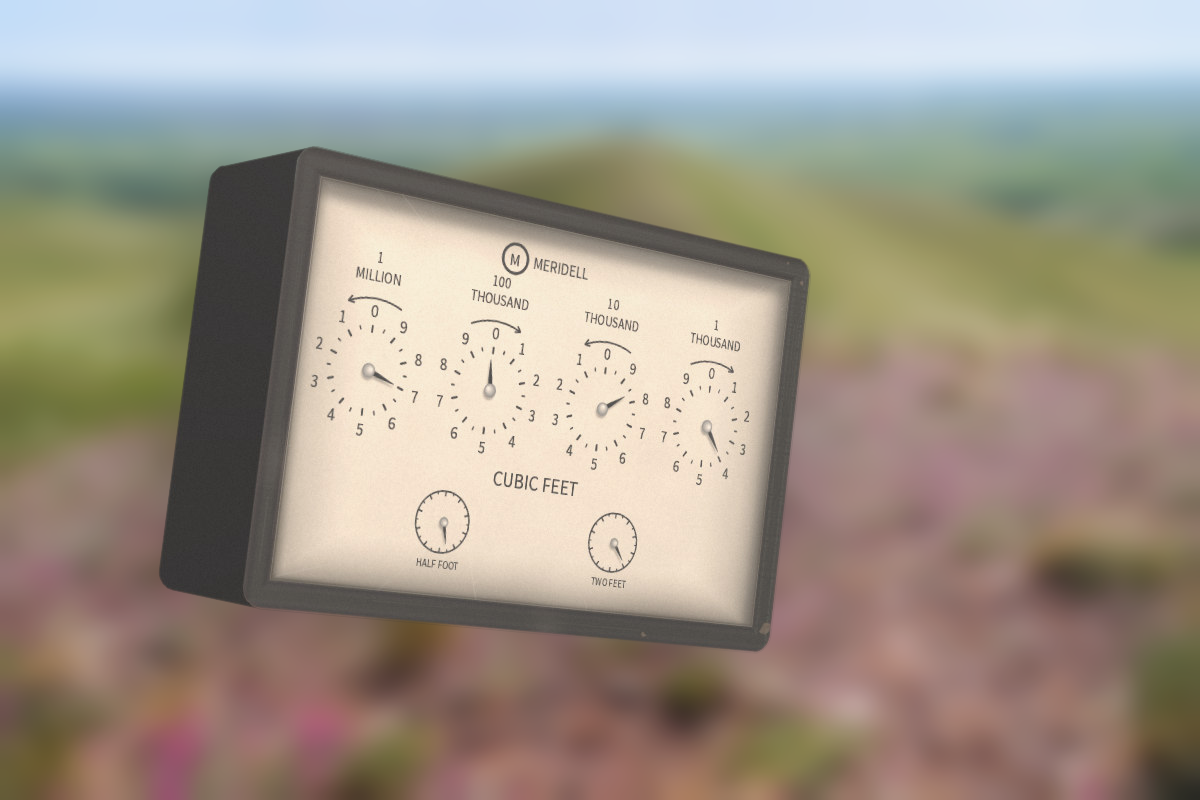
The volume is 698400 (ft³)
